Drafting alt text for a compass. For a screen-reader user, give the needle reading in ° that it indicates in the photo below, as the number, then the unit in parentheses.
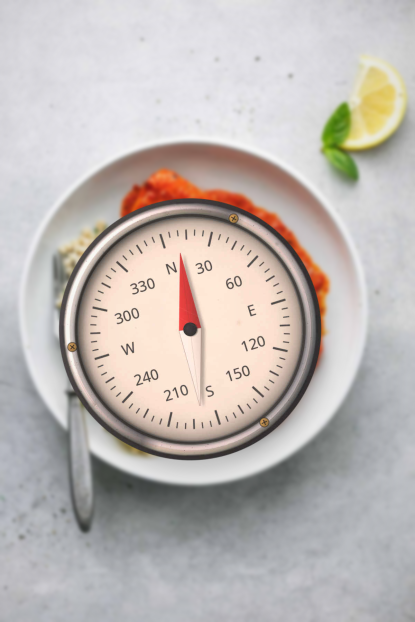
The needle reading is 10 (°)
